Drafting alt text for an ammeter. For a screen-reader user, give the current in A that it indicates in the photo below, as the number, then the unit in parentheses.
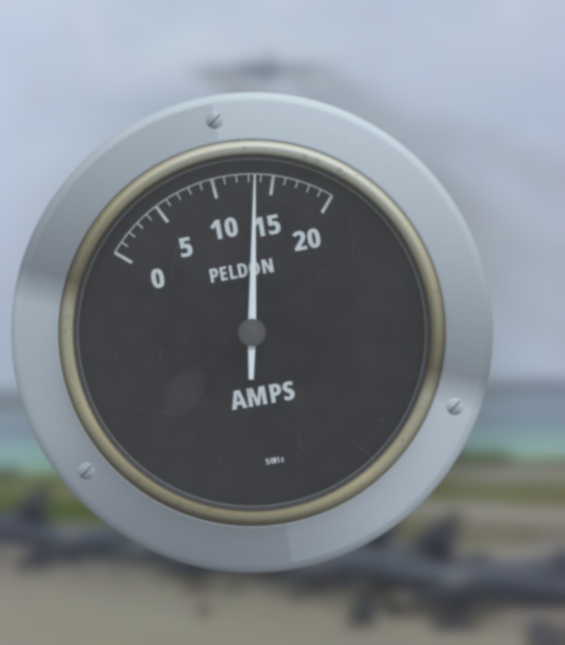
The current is 13.5 (A)
